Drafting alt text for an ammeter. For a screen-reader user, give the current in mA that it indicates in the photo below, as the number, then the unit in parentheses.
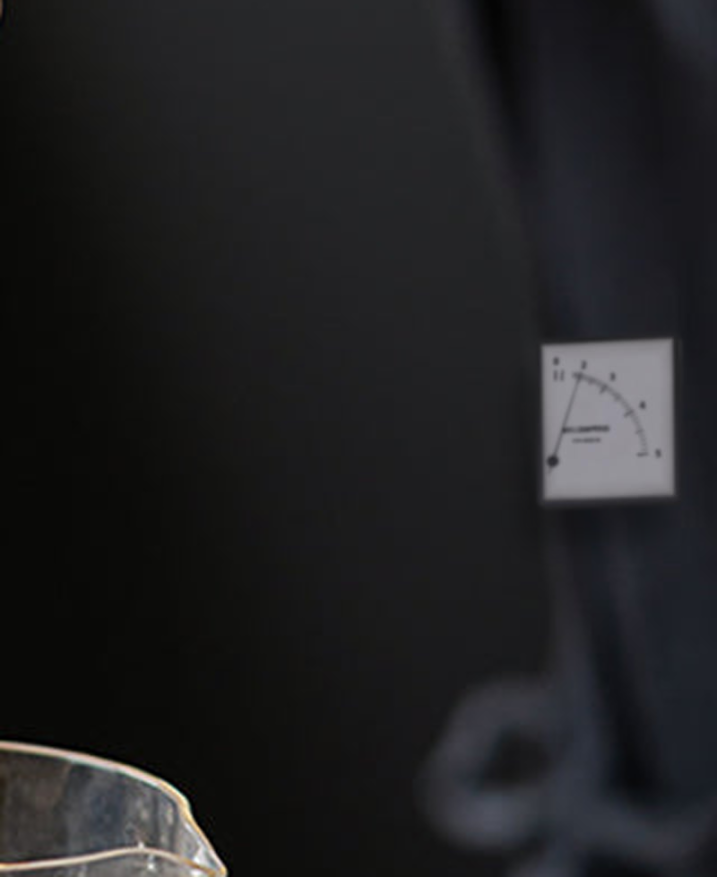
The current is 2 (mA)
